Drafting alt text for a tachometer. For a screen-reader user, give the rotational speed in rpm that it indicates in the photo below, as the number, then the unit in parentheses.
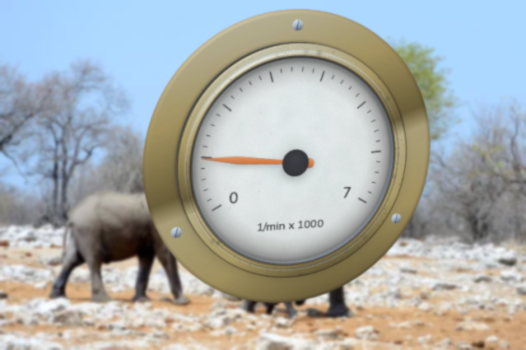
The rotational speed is 1000 (rpm)
